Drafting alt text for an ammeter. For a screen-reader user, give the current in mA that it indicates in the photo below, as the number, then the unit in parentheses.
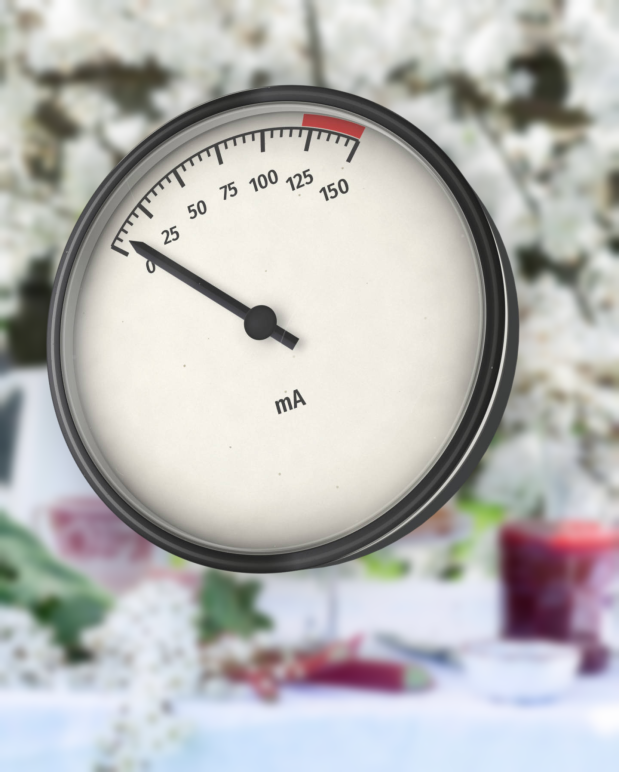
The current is 7.5 (mA)
